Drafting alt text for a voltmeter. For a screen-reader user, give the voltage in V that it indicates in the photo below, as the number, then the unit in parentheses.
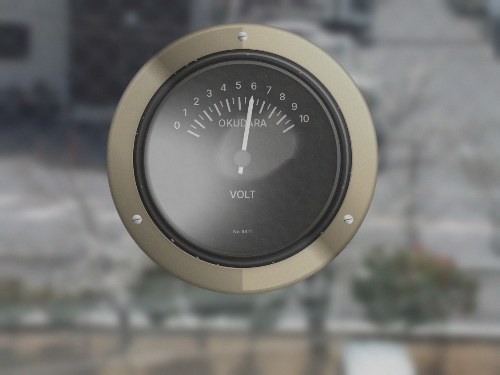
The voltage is 6 (V)
